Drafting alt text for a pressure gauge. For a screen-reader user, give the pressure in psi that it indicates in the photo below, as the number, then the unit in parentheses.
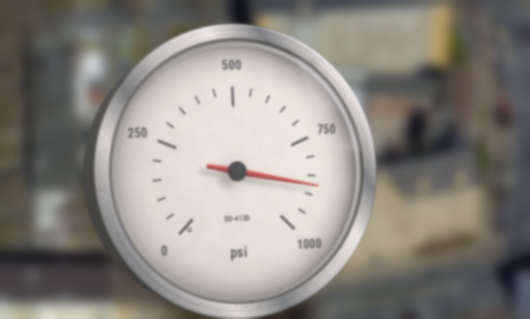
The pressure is 875 (psi)
